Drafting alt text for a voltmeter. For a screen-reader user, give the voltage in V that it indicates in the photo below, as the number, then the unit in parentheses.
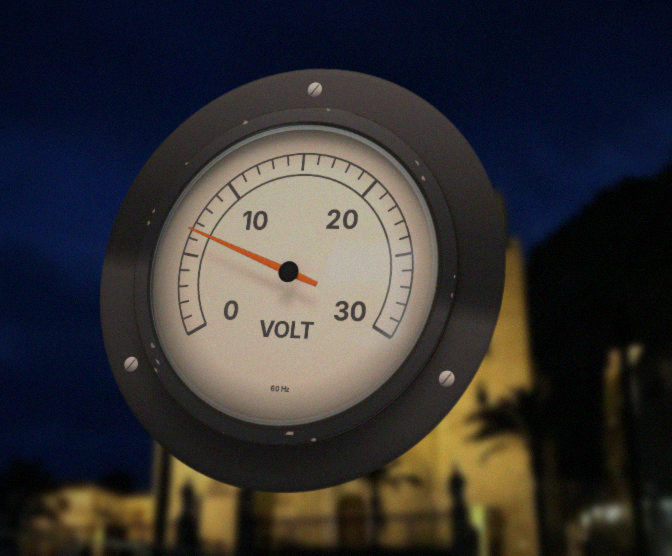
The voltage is 6.5 (V)
